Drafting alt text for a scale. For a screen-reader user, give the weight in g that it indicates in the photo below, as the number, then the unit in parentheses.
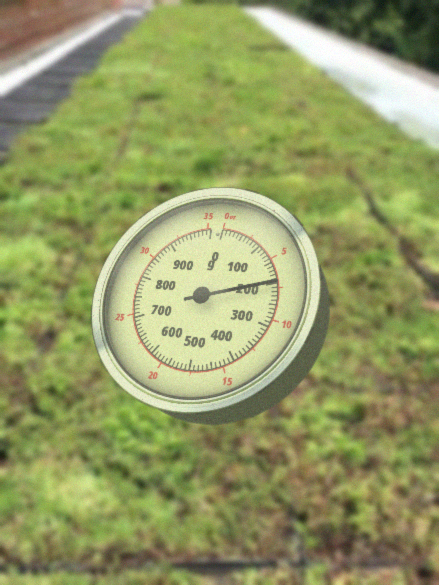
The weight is 200 (g)
